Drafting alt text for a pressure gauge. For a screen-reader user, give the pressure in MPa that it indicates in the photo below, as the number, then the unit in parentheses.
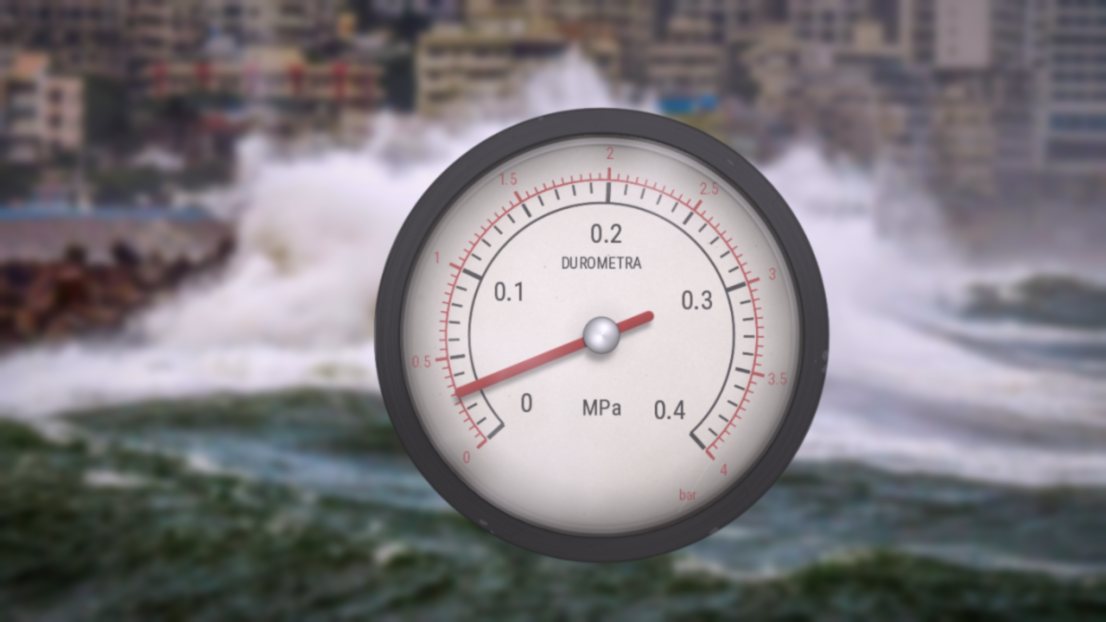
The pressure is 0.03 (MPa)
